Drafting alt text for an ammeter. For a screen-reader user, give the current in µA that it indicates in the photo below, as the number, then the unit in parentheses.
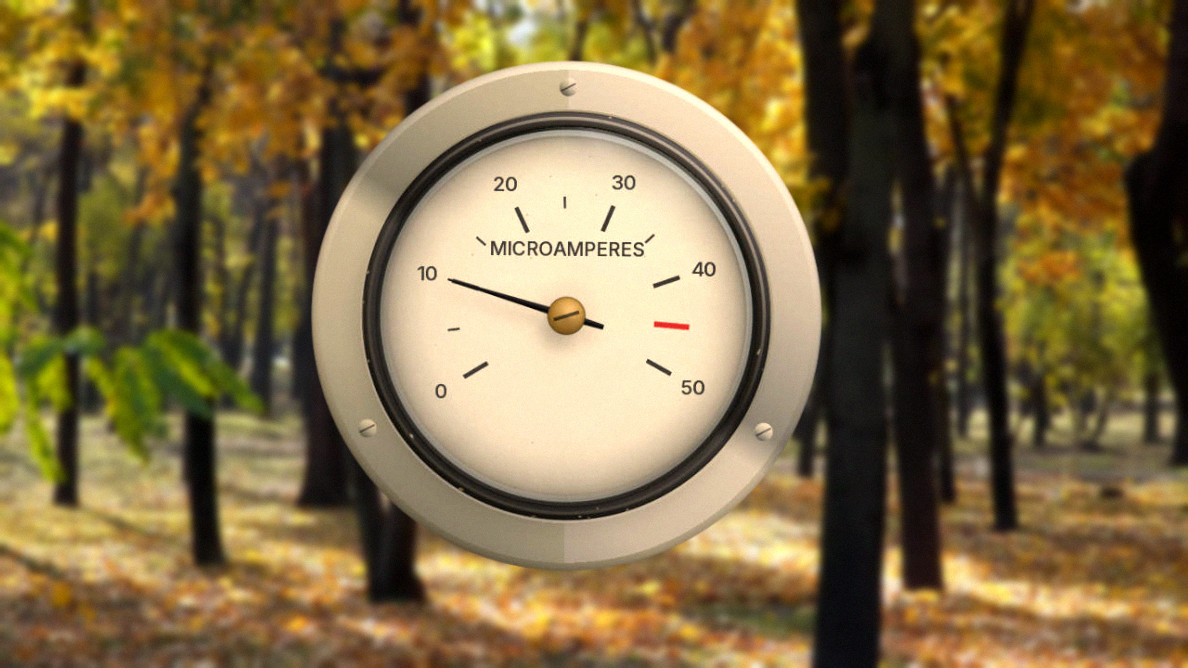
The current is 10 (µA)
